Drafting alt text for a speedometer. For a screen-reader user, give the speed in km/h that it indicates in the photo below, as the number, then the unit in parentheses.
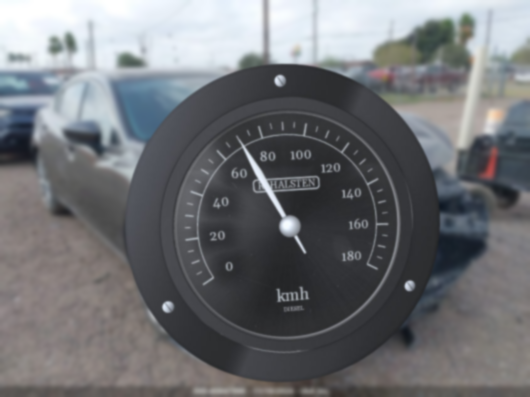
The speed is 70 (km/h)
